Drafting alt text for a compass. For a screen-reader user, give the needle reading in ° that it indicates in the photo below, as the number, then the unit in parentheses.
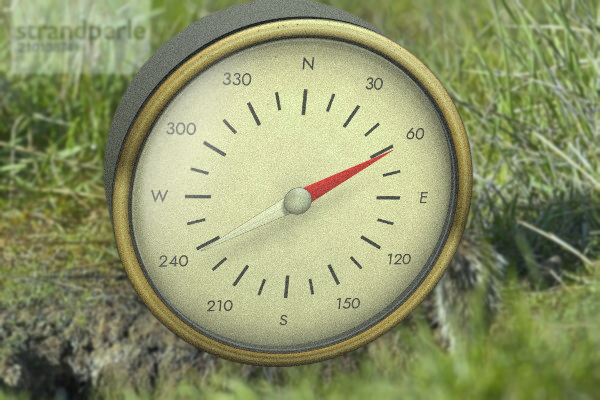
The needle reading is 60 (°)
